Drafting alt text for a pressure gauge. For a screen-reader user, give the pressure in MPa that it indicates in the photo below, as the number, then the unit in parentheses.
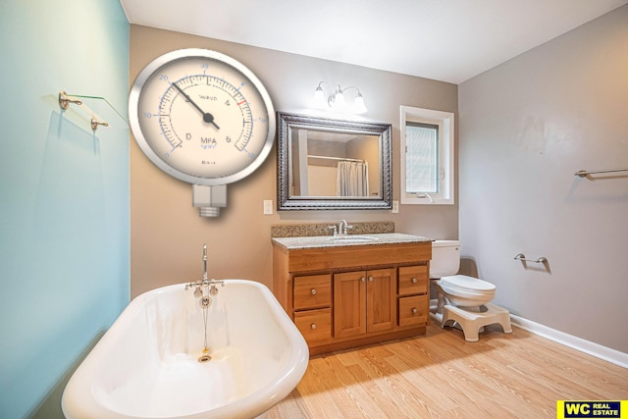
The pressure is 2 (MPa)
